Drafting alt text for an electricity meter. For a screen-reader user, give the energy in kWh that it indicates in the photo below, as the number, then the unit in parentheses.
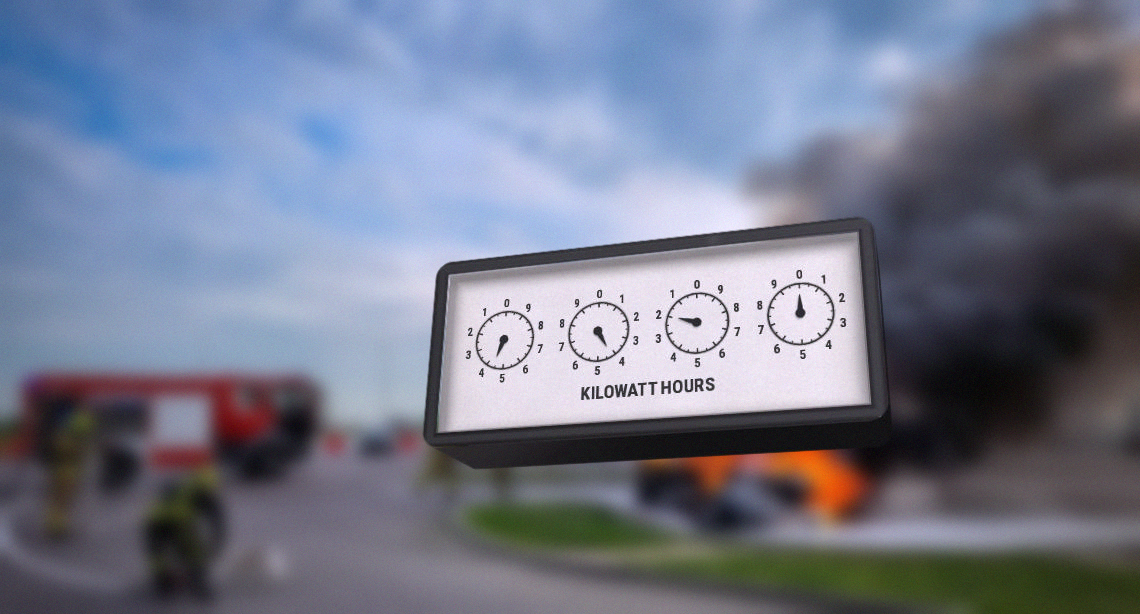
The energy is 4420 (kWh)
